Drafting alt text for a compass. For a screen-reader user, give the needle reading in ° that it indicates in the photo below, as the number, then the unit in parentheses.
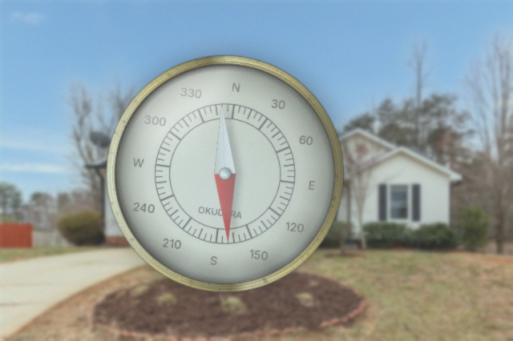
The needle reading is 170 (°)
